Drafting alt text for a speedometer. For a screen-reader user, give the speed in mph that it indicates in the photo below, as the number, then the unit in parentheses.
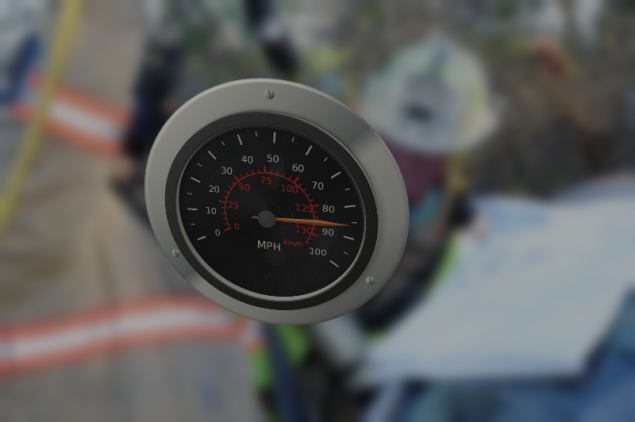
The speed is 85 (mph)
